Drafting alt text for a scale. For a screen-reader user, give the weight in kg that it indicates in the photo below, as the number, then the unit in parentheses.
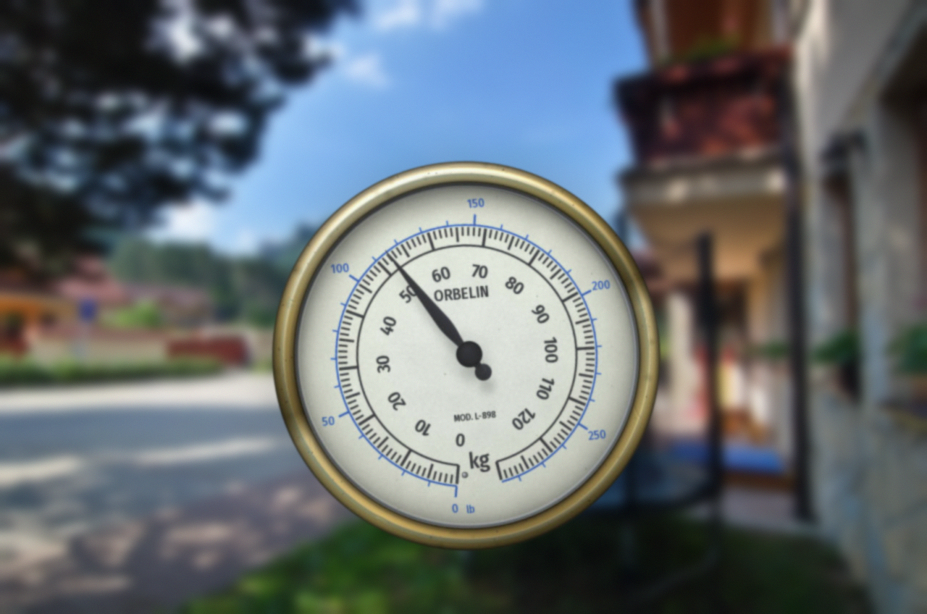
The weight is 52 (kg)
